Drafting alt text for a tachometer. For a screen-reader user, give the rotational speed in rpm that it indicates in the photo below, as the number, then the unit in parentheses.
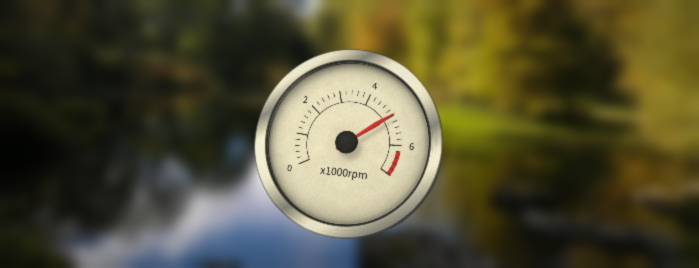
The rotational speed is 5000 (rpm)
